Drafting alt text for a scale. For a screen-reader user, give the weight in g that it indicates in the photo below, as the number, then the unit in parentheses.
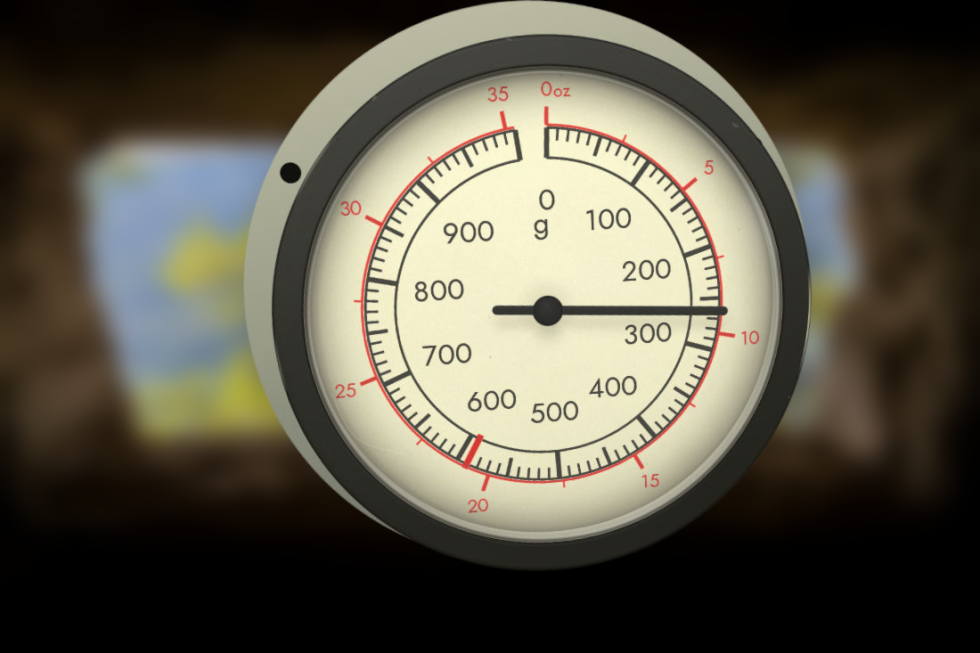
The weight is 260 (g)
